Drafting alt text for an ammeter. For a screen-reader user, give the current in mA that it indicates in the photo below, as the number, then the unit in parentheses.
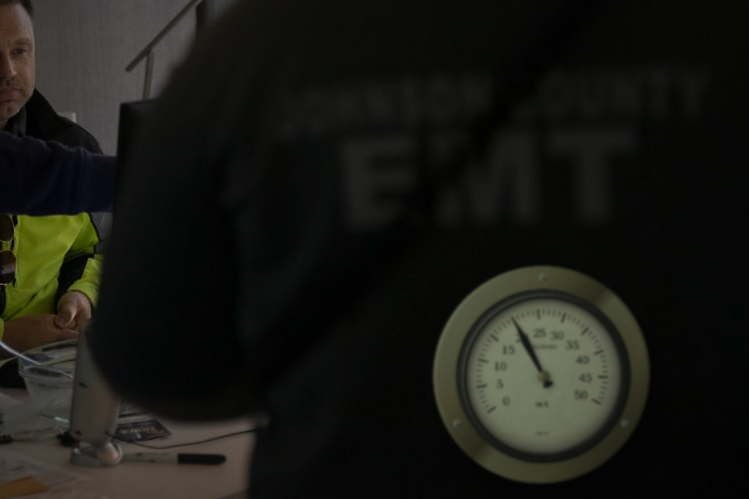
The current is 20 (mA)
